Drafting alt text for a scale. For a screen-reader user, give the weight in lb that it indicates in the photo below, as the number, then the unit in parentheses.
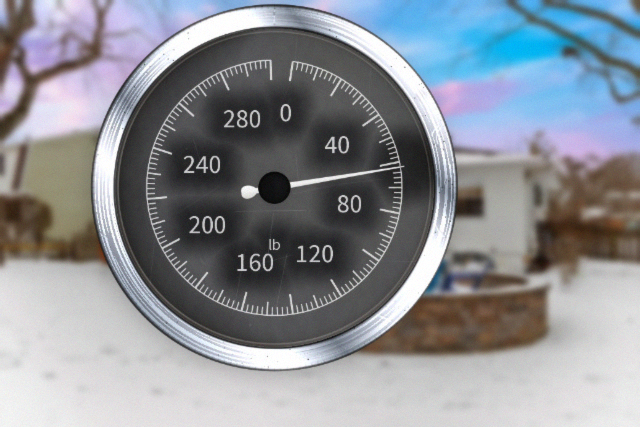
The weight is 62 (lb)
